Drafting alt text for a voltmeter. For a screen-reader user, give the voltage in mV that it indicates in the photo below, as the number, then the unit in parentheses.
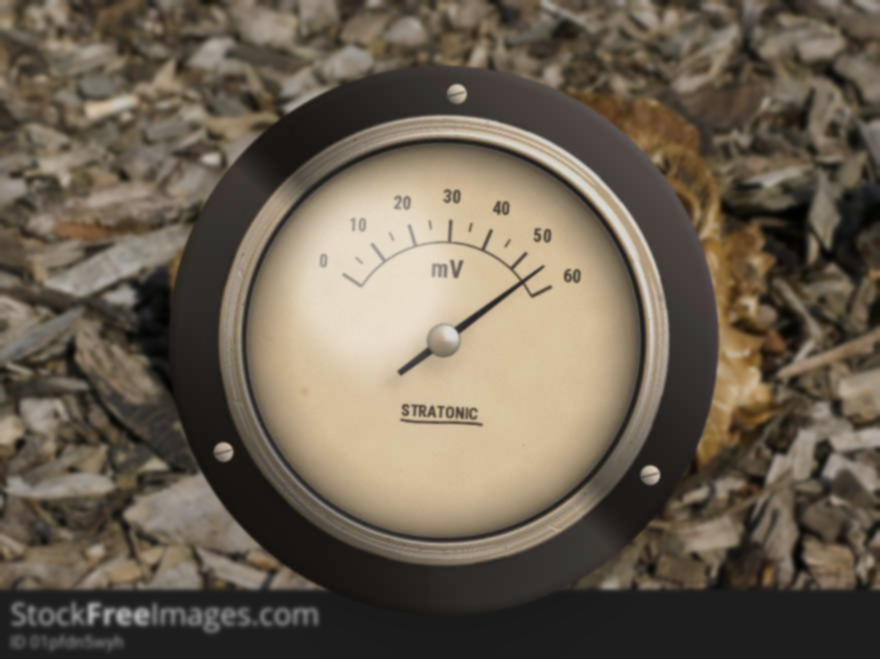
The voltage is 55 (mV)
